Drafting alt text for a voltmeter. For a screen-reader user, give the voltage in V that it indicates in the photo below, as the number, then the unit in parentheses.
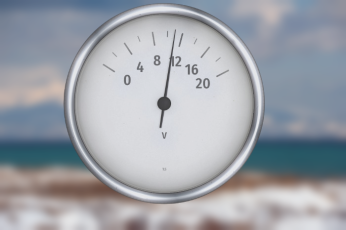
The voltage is 11 (V)
